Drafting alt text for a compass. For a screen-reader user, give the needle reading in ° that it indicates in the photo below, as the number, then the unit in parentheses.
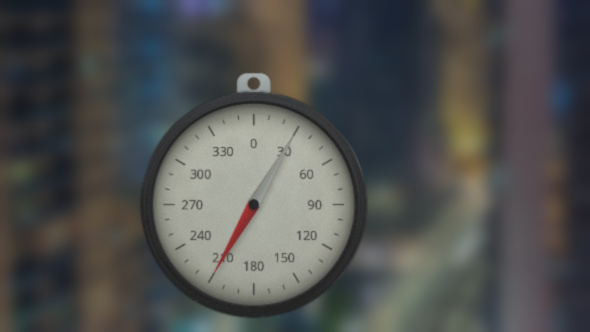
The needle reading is 210 (°)
